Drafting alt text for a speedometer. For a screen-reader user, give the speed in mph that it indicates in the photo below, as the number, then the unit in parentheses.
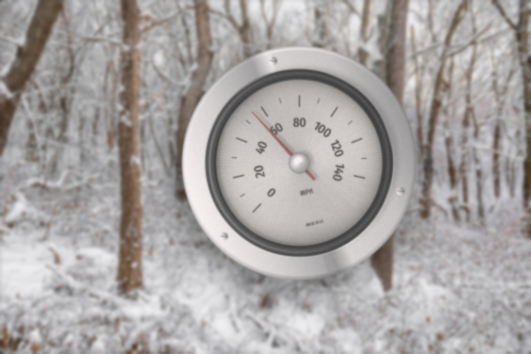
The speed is 55 (mph)
